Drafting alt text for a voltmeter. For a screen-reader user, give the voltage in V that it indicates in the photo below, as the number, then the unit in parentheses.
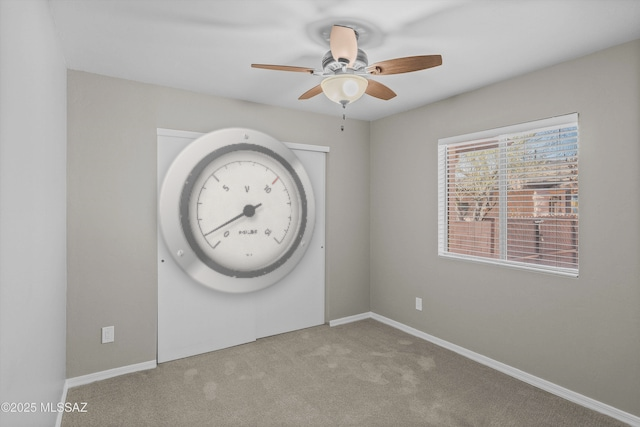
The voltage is 1 (V)
